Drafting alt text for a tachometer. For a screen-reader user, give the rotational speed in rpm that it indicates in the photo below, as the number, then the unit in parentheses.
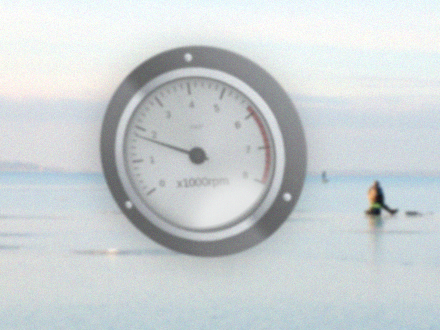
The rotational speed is 1800 (rpm)
